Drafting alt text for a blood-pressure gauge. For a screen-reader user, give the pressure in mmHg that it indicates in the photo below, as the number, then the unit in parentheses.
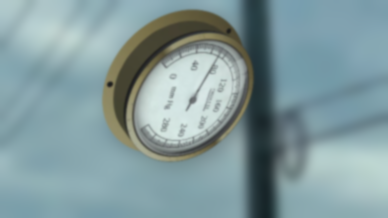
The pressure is 70 (mmHg)
